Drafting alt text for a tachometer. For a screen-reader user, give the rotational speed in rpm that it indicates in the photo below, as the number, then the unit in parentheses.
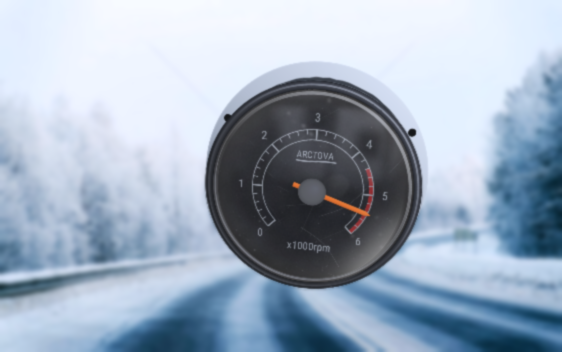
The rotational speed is 5400 (rpm)
